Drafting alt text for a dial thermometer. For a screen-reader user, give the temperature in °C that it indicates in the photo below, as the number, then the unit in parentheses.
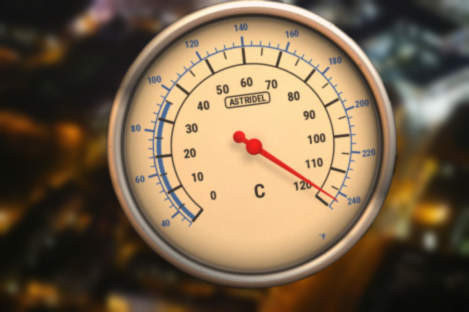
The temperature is 117.5 (°C)
